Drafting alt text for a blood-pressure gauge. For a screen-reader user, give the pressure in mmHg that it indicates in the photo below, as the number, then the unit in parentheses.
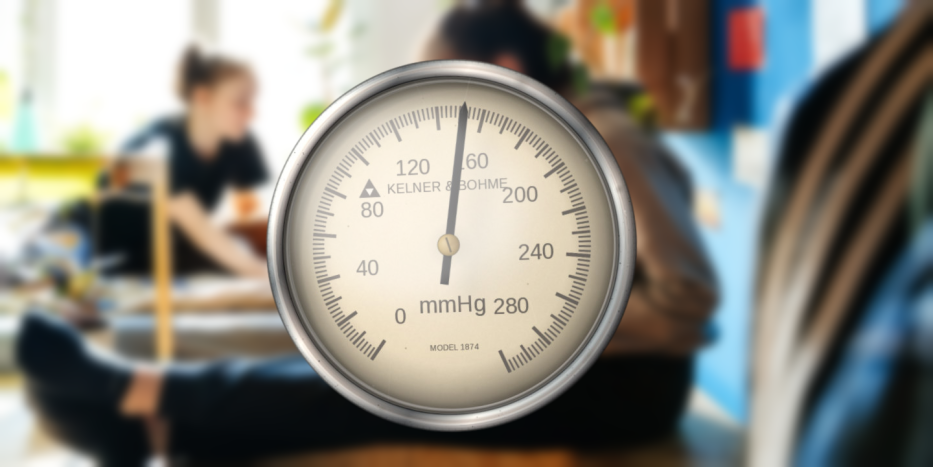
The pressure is 152 (mmHg)
